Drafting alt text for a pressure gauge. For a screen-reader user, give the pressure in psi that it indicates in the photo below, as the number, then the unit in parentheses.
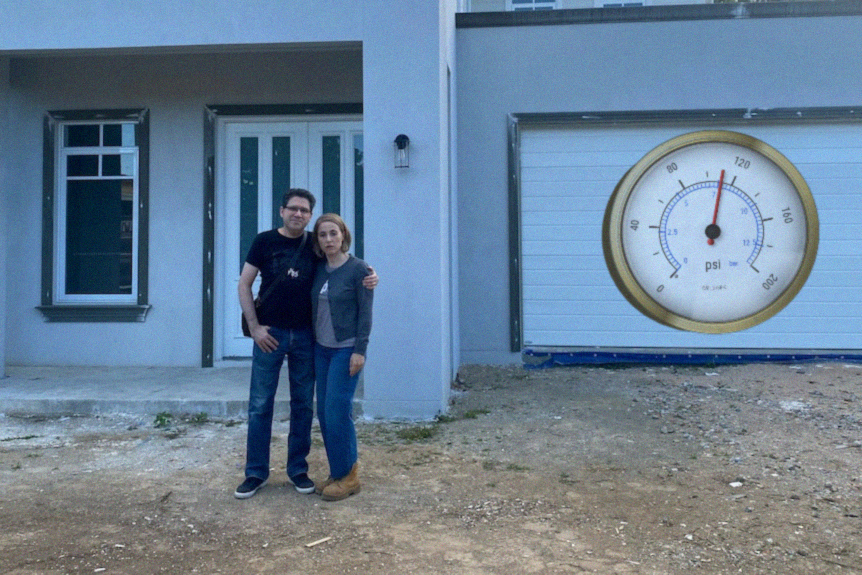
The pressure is 110 (psi)
